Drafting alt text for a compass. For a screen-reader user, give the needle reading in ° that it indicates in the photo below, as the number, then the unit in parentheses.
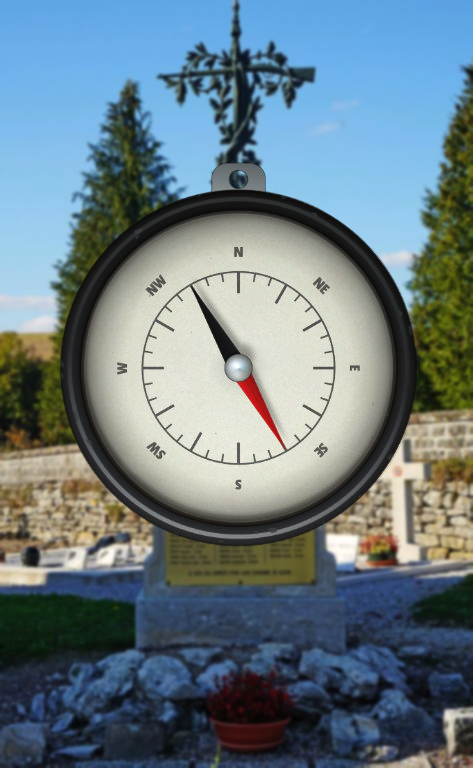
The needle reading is 150 (°)
